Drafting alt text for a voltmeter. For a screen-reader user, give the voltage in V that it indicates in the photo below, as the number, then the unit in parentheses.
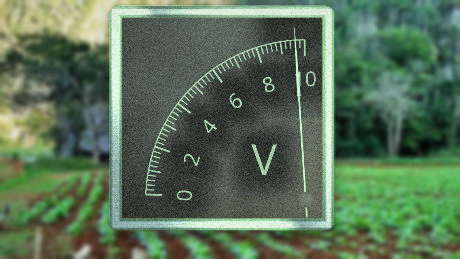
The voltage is 9.6 (V)
